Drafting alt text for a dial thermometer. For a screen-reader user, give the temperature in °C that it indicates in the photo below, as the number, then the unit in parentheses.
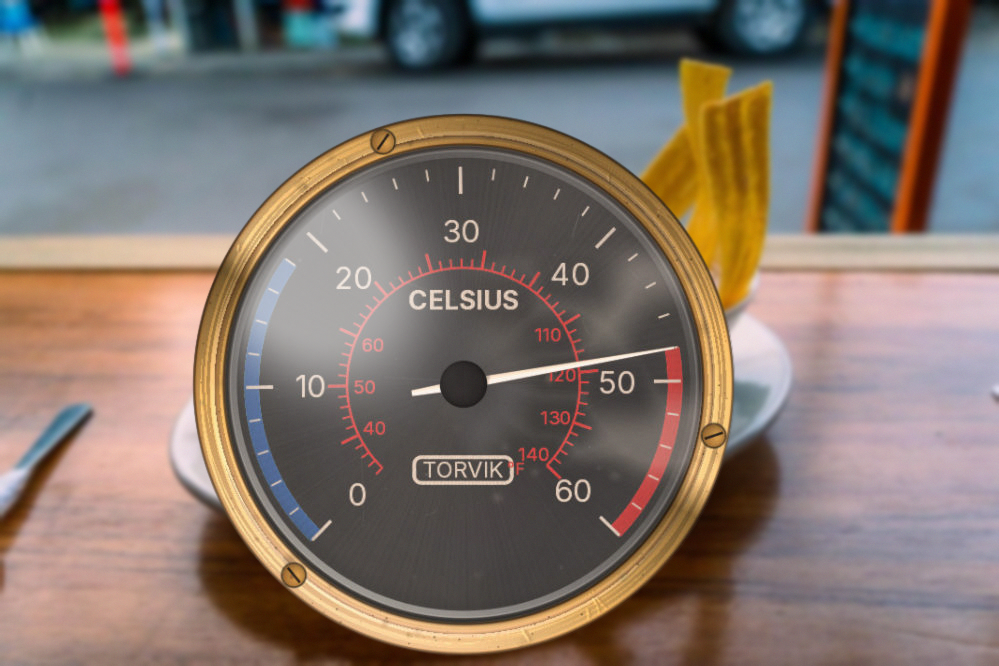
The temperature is 48 (°C)
